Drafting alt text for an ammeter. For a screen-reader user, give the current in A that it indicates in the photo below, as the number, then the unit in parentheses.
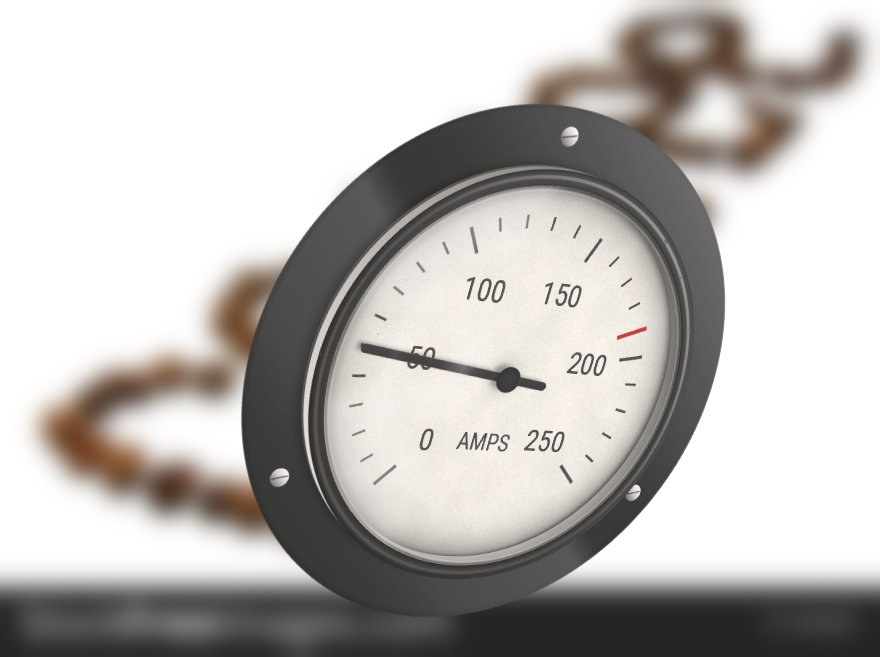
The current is 50 (A)
